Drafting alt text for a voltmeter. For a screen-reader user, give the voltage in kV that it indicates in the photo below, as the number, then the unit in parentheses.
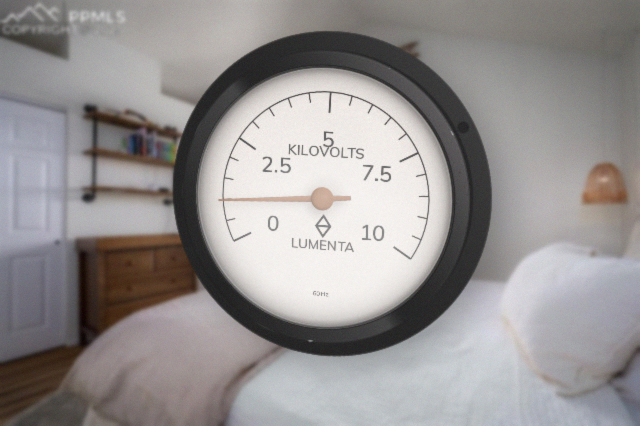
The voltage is 1 (kV)
